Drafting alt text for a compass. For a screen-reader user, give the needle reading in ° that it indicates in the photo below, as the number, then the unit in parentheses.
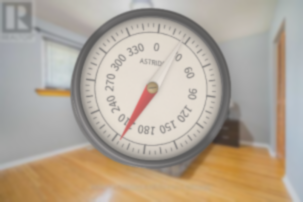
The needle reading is 205 (°)
